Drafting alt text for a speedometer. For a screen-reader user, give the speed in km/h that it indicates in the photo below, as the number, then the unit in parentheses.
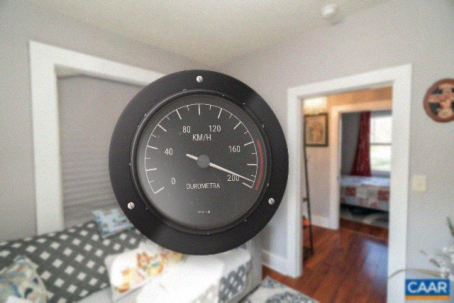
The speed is 195 (km/h)
